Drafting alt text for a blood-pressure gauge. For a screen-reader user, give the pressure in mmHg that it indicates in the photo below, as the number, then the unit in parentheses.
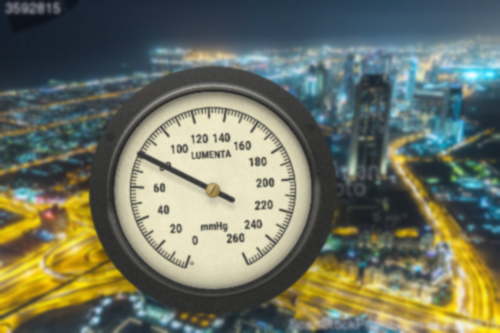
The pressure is 80 (mmHg)
